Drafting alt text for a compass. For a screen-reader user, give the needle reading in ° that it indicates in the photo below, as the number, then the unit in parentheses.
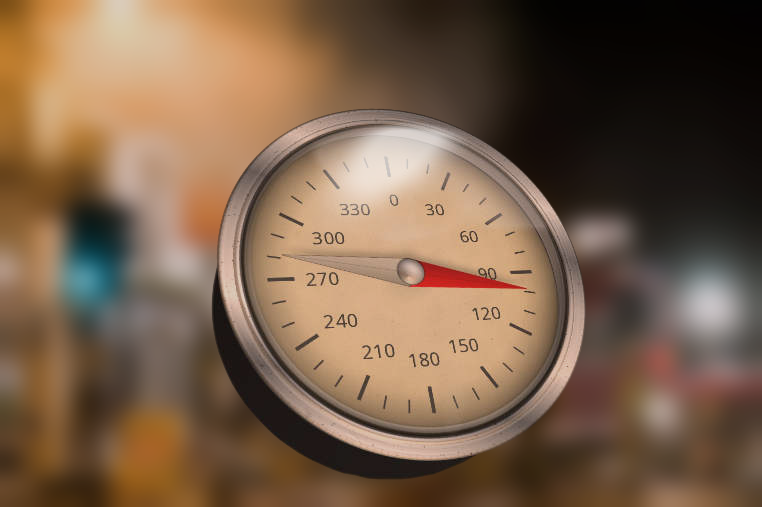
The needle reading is 100 (°)
